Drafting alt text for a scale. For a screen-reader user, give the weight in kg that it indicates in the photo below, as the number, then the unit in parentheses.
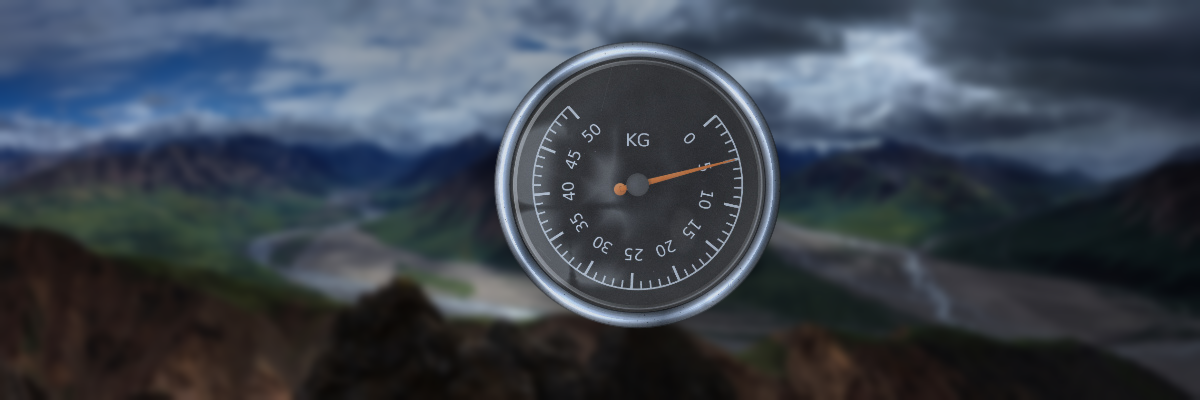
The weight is 5 (kg)
